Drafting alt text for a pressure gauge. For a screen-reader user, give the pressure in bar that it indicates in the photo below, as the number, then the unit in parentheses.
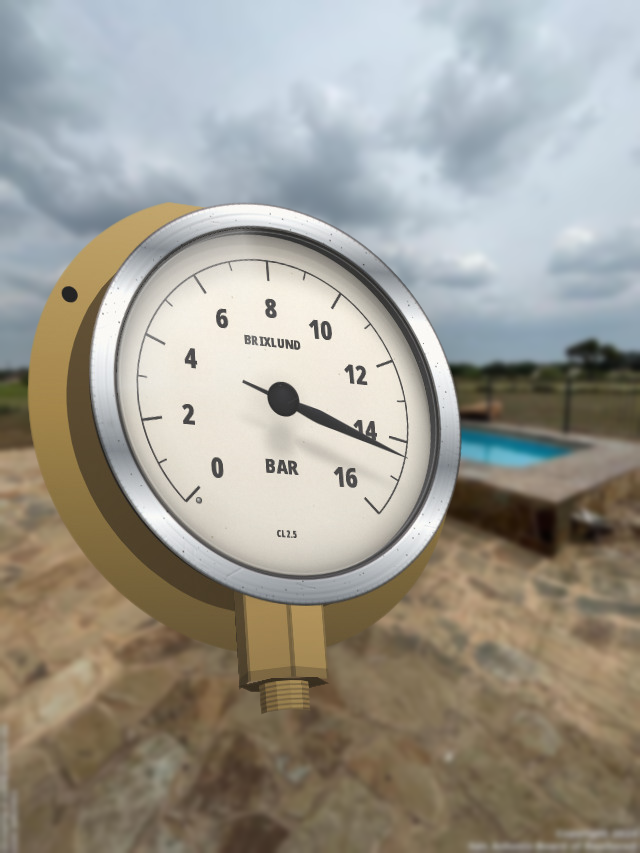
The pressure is 14.5 (bar)
